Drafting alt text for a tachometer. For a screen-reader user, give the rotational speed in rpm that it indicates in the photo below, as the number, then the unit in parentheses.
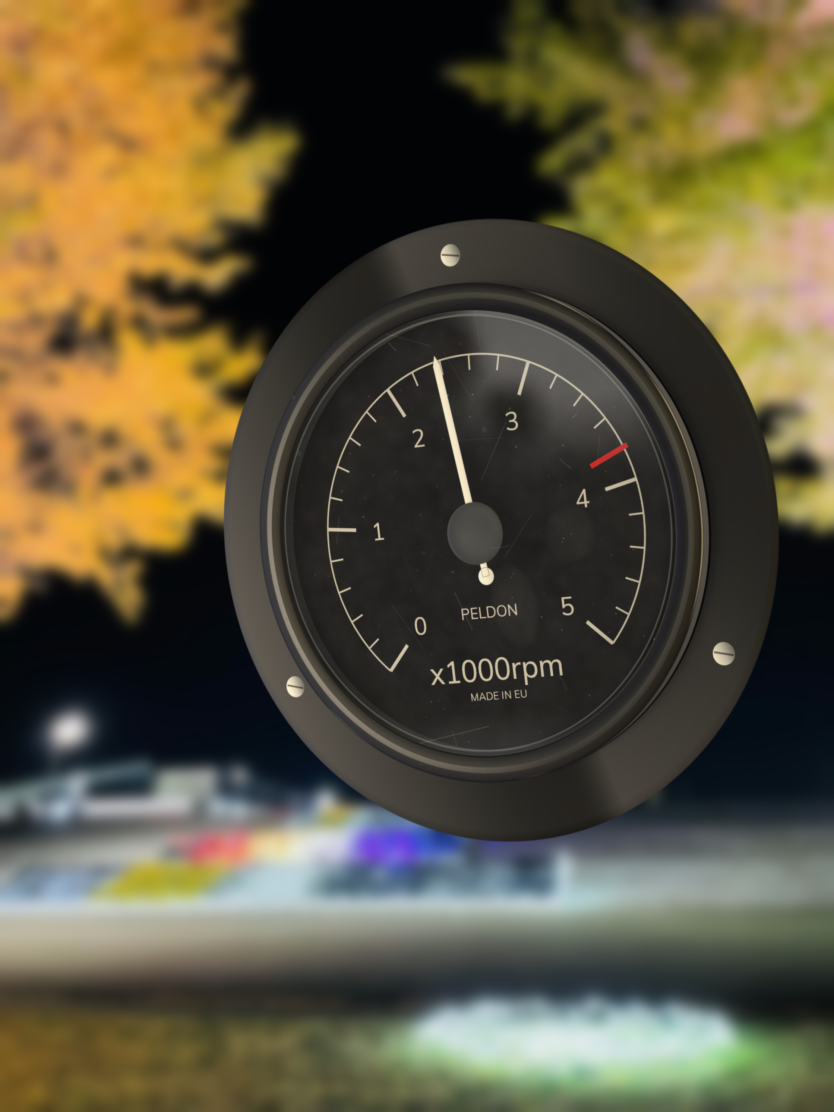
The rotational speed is 2400 (rpm)
